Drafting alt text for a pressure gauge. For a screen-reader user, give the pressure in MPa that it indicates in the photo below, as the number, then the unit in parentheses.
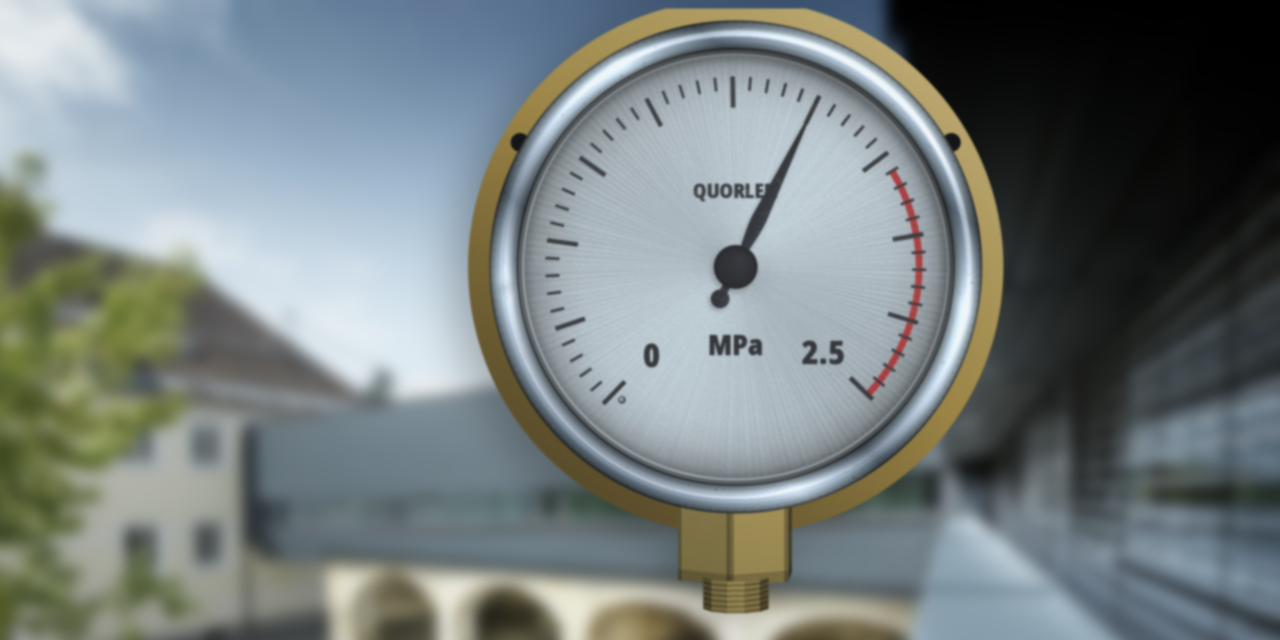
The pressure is 1.5 (MPa)
